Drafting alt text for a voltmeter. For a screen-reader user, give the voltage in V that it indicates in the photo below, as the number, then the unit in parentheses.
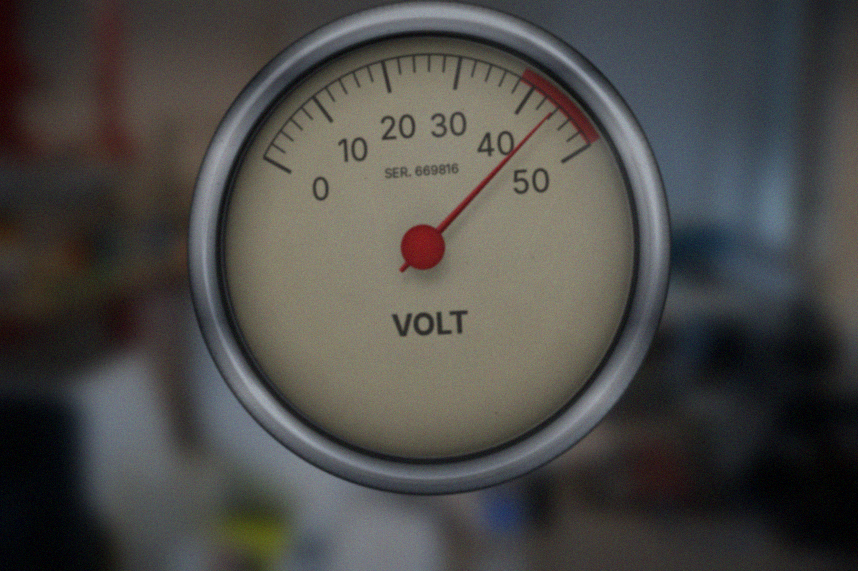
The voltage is 44 (V)
